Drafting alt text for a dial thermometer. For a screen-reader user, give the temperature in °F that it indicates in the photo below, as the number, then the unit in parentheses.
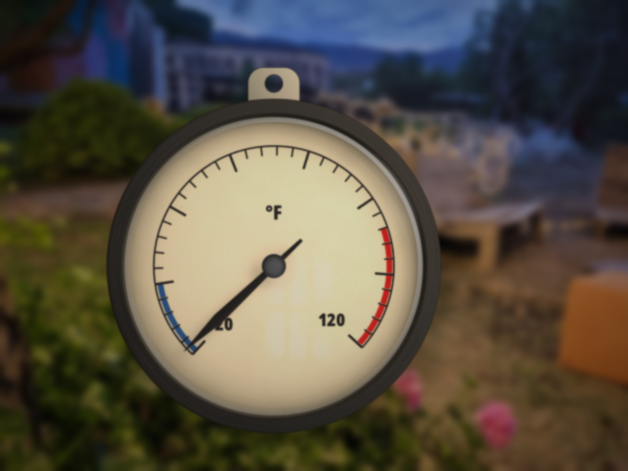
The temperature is -18 (°F)
